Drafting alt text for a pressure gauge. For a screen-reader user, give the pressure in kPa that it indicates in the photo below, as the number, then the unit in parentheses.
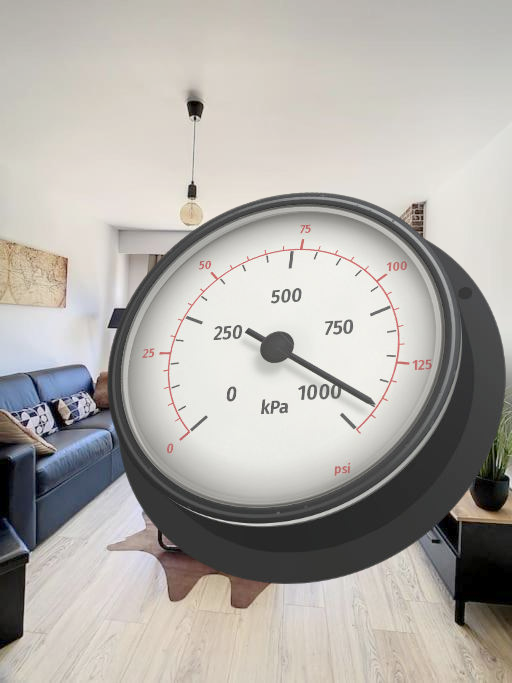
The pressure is 950 (kPa)
